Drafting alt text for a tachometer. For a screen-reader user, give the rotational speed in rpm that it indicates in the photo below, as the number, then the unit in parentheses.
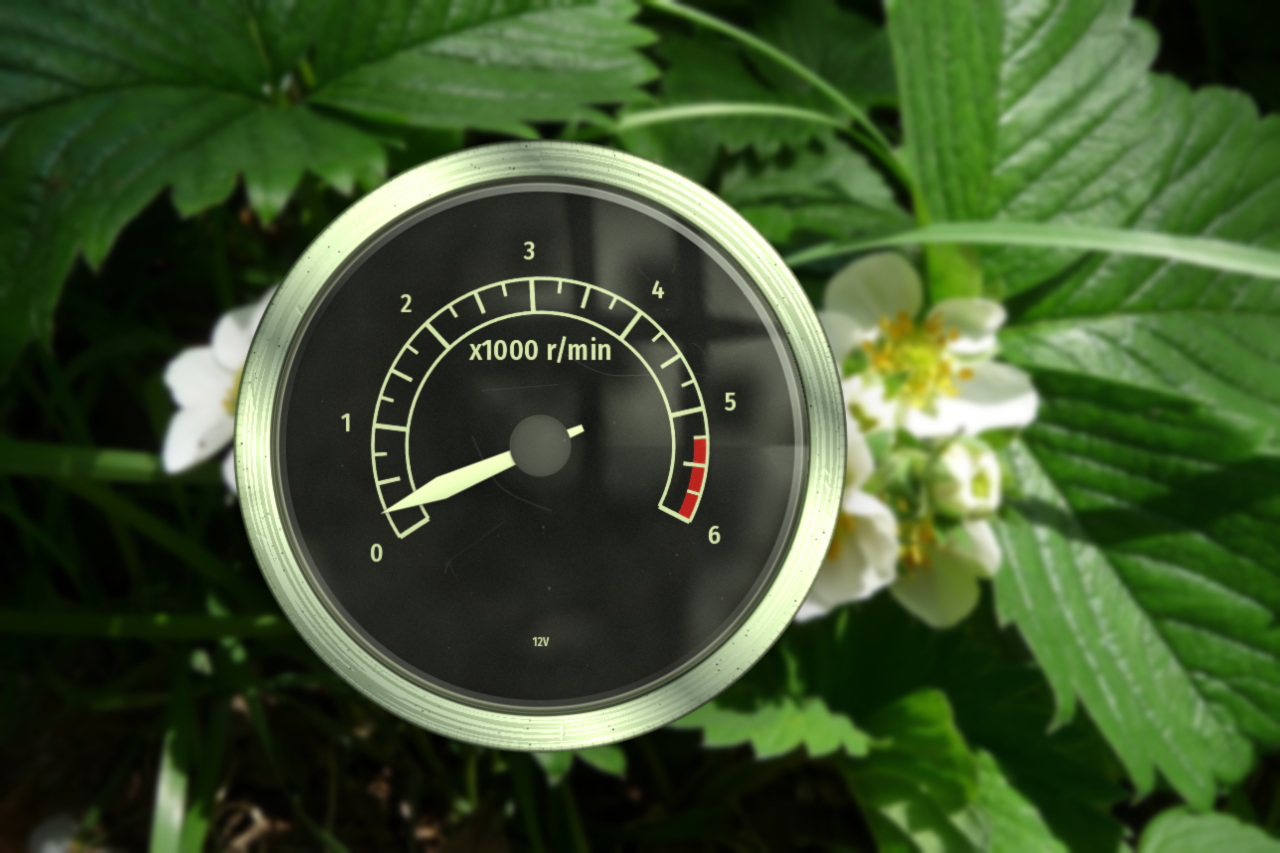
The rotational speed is 250 (rpm)
